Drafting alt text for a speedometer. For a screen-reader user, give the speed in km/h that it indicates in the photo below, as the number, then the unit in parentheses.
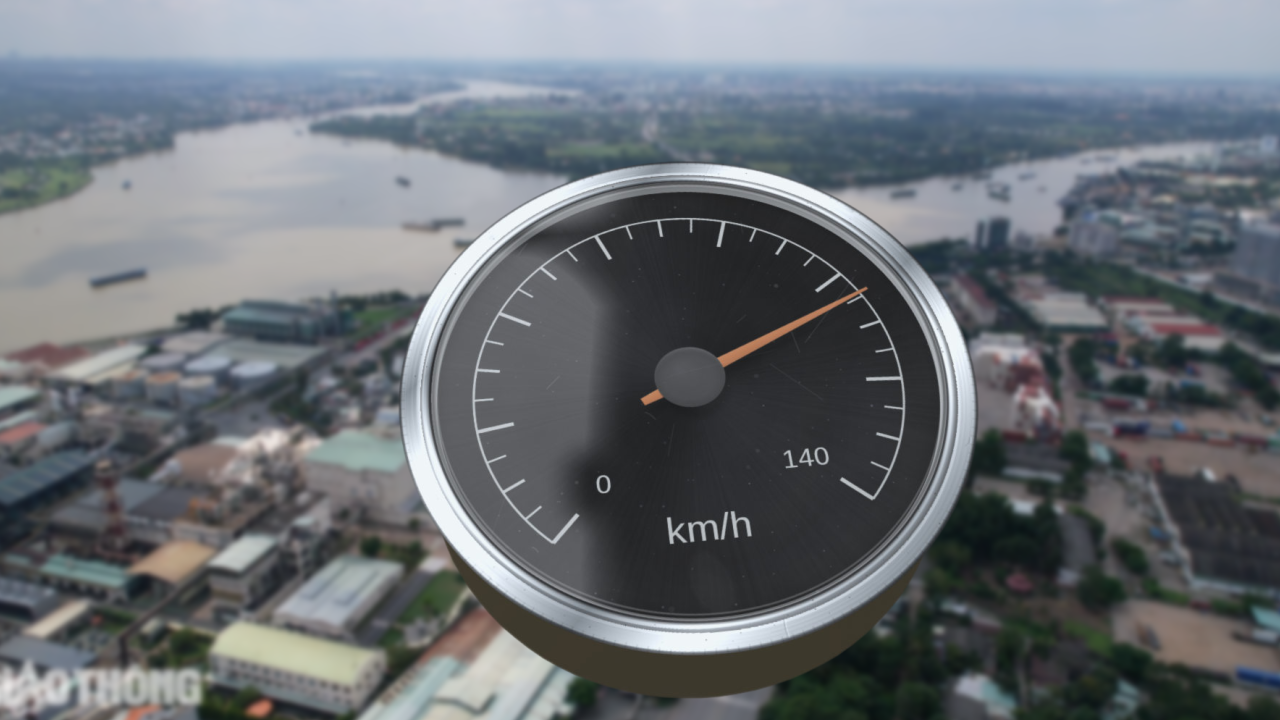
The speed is 105 (km/h)
